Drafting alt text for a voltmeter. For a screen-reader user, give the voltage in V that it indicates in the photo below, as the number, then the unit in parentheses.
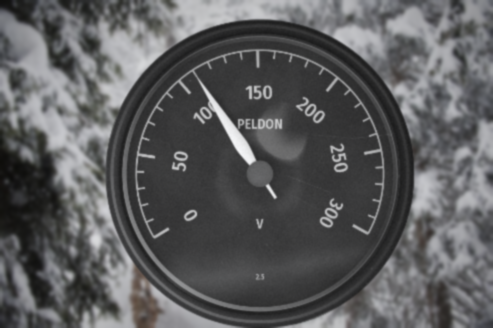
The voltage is 110 (V)
